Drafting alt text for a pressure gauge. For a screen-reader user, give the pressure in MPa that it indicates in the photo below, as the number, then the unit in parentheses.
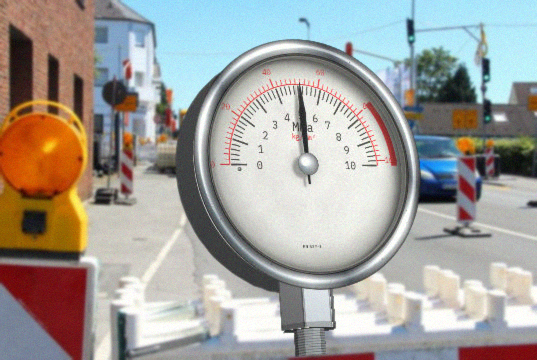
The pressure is 5 (MPa)
